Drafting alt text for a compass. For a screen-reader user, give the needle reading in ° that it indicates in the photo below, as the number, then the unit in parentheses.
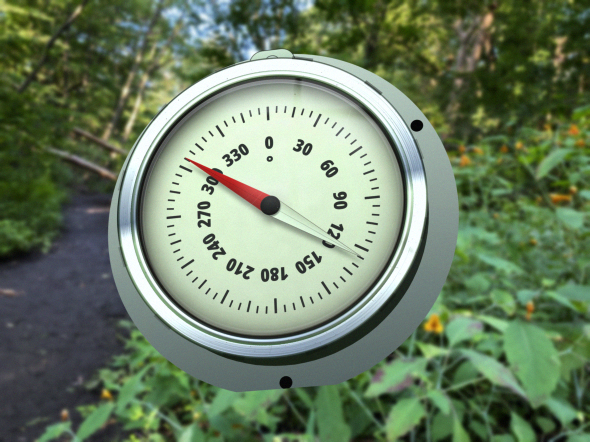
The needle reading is 305 (°)
